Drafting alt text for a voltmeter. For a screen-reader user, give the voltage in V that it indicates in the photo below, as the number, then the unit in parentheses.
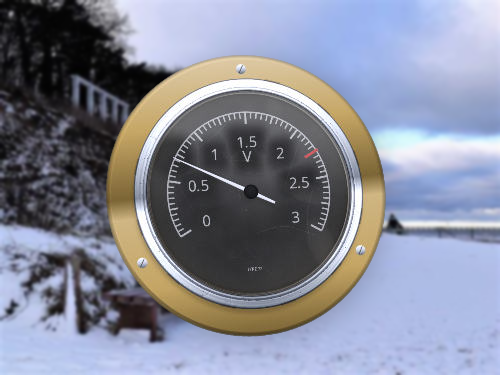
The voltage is 0.7 (V)
